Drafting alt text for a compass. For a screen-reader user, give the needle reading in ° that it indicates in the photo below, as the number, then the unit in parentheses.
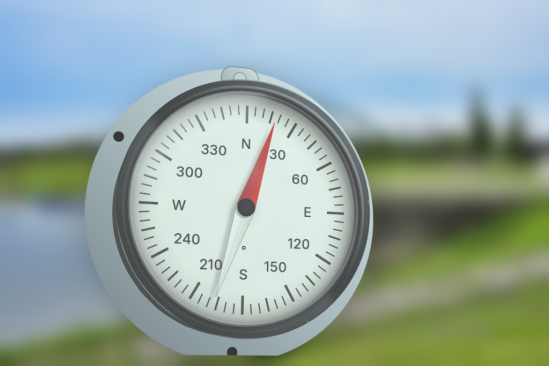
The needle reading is 17.5 (°)
